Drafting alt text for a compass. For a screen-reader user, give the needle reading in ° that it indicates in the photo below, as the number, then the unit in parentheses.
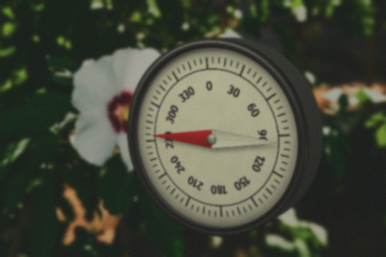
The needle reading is 275 (°)
